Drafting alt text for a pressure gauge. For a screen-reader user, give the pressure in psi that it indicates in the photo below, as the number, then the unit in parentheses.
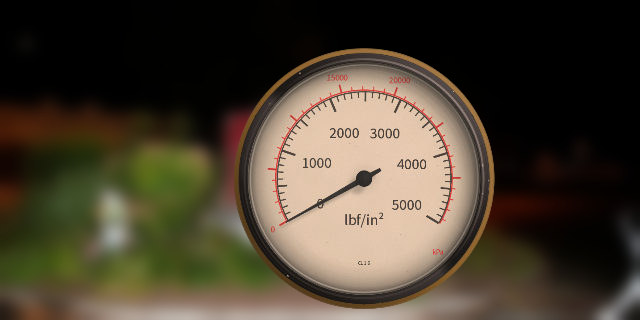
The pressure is 0 (psi)
